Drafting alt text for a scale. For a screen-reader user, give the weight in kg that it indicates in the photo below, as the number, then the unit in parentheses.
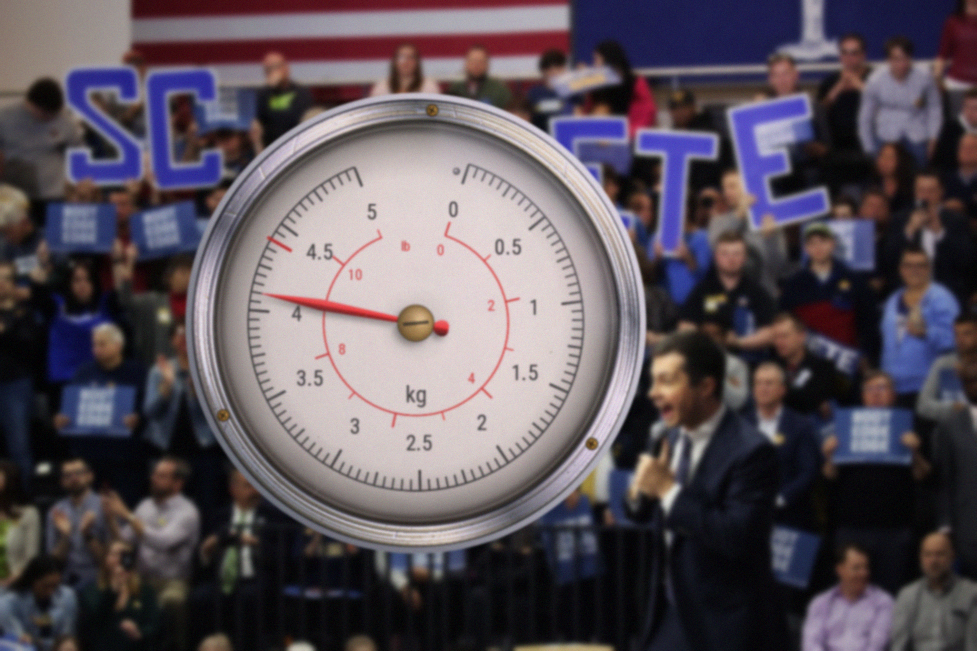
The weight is 4.1 (kg)
